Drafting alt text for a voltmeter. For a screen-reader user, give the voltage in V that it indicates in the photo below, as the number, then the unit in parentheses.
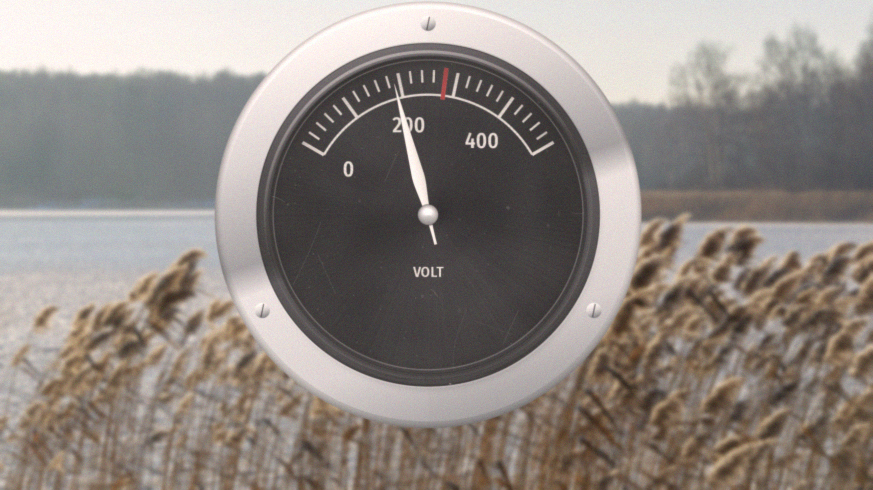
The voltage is 190 (V)
